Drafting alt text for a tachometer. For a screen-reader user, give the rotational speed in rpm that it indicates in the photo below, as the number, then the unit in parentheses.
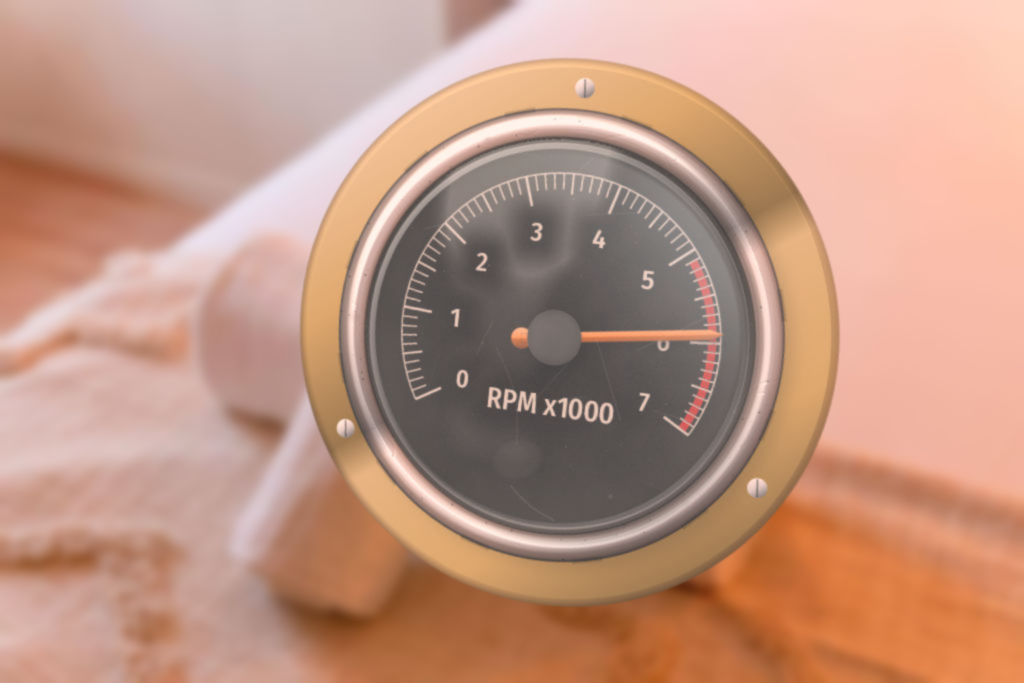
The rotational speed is 5900 (rpm)
